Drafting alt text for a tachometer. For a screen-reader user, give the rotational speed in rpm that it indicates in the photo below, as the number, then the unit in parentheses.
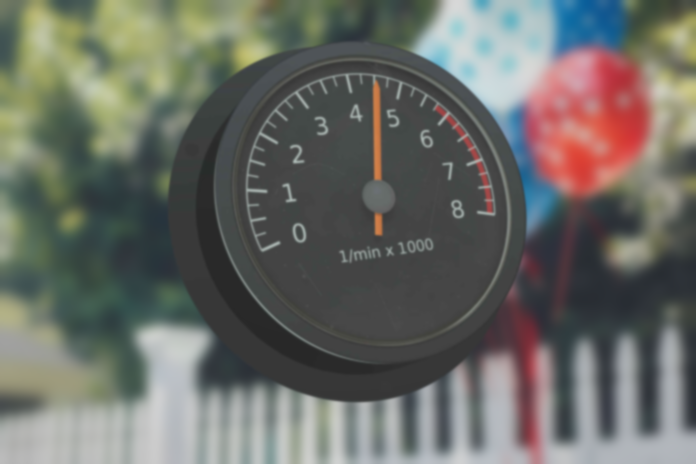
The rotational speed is 4500 (rpm)
